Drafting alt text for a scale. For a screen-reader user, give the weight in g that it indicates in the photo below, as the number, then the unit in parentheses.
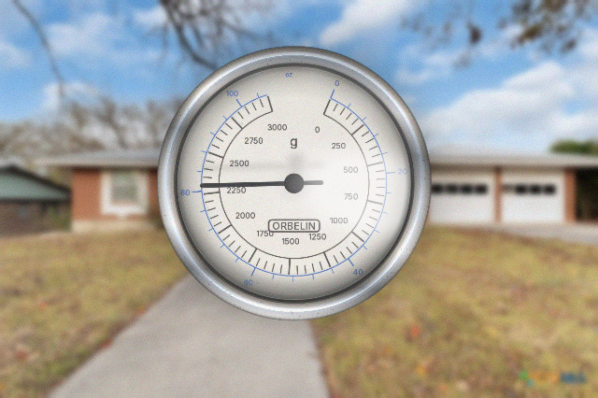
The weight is 2300 (g)
